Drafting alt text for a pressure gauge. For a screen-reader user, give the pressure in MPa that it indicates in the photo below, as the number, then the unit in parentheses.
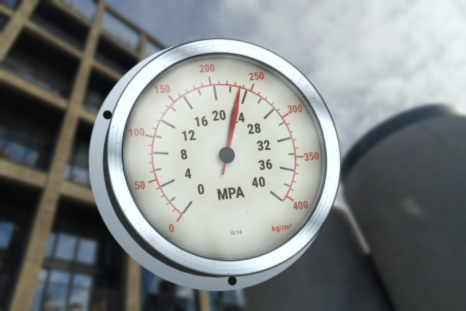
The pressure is 23 (MPa)
